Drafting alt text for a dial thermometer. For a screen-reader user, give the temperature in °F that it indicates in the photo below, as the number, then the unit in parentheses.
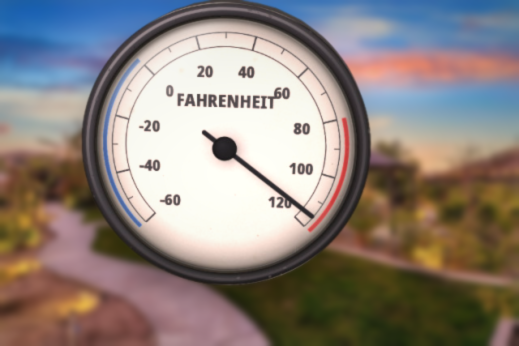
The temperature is 115 (°F)
